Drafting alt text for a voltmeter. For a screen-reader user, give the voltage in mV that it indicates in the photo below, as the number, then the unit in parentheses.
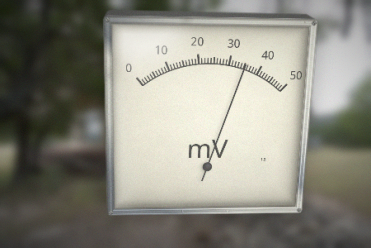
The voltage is 35 (mV)
